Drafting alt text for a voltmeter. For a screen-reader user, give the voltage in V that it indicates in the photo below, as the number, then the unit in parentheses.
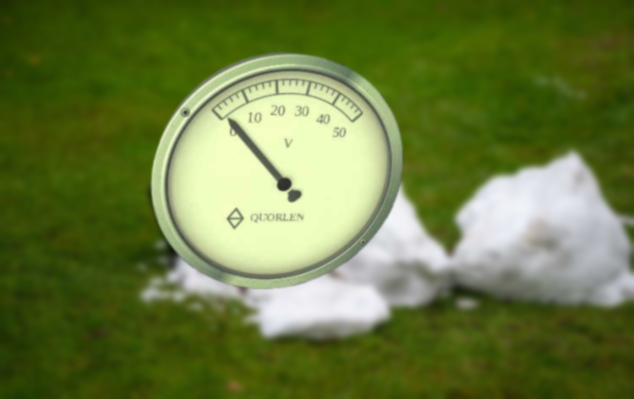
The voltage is 2 (V)
